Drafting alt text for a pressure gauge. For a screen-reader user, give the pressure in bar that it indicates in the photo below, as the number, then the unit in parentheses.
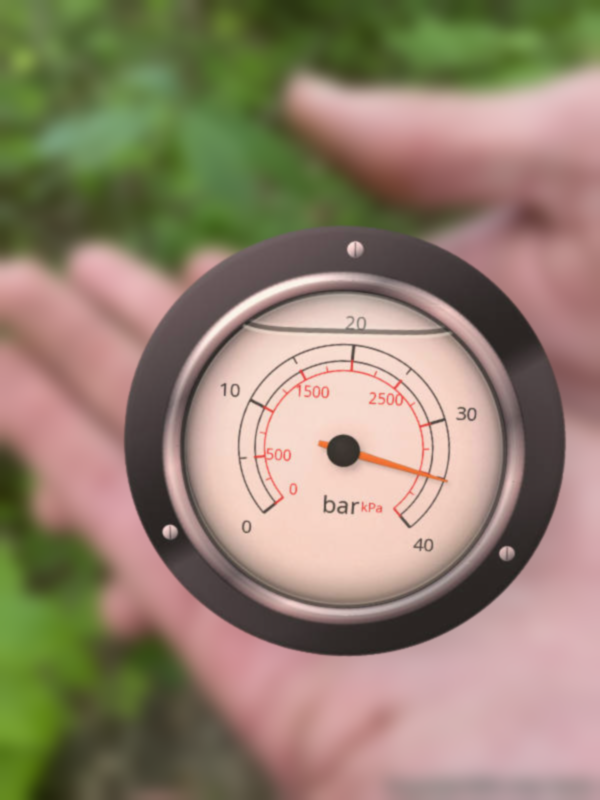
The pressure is 35 (bar)
